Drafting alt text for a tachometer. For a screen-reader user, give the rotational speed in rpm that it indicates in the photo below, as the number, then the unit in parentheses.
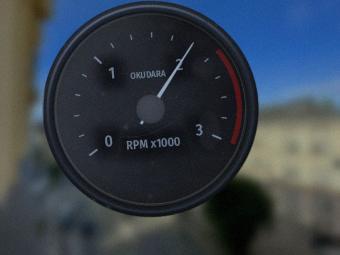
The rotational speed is 2000 (rpm)
